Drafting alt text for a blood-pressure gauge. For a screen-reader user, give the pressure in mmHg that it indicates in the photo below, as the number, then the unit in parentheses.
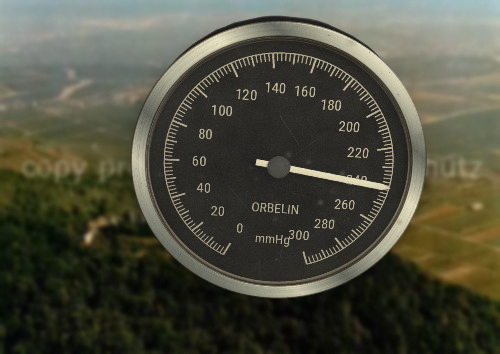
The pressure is 240 (mmHg)
